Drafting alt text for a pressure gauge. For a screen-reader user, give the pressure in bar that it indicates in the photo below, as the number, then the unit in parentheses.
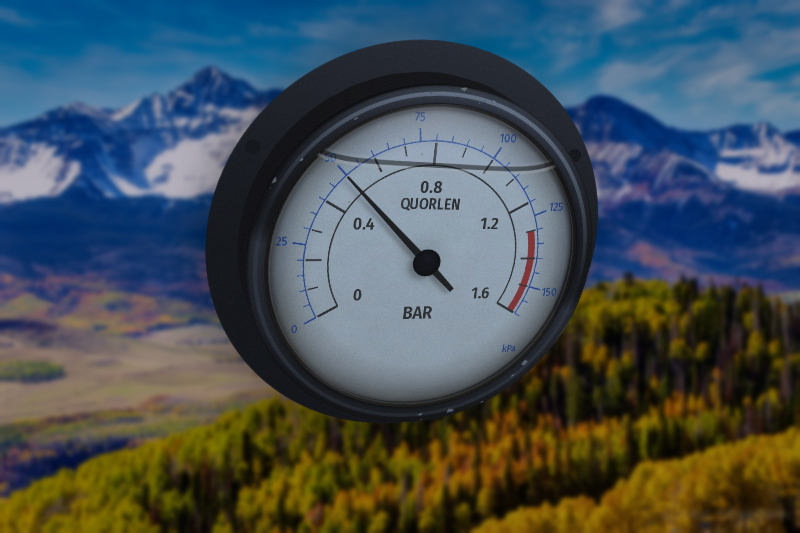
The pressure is 0.5 (bar)
